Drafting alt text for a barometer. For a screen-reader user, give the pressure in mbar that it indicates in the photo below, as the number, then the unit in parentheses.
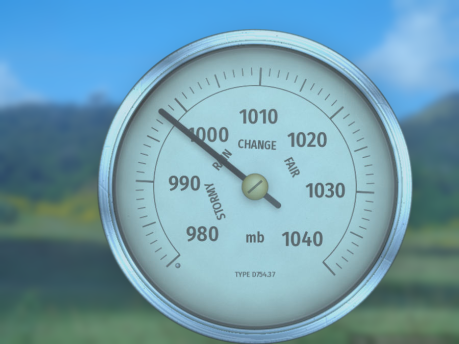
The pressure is 998 (mbar)
